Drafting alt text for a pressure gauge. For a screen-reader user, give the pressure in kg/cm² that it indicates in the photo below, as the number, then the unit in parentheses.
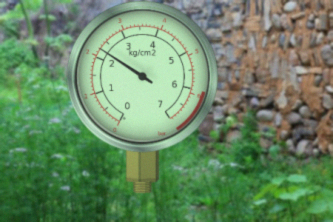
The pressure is 2.25 (kg/cm²)
